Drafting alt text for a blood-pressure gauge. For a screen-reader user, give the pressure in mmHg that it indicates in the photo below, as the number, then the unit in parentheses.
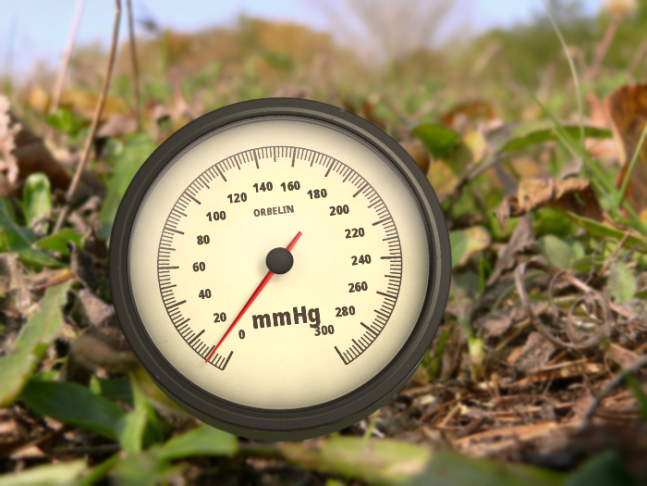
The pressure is 8 (mmHg)
